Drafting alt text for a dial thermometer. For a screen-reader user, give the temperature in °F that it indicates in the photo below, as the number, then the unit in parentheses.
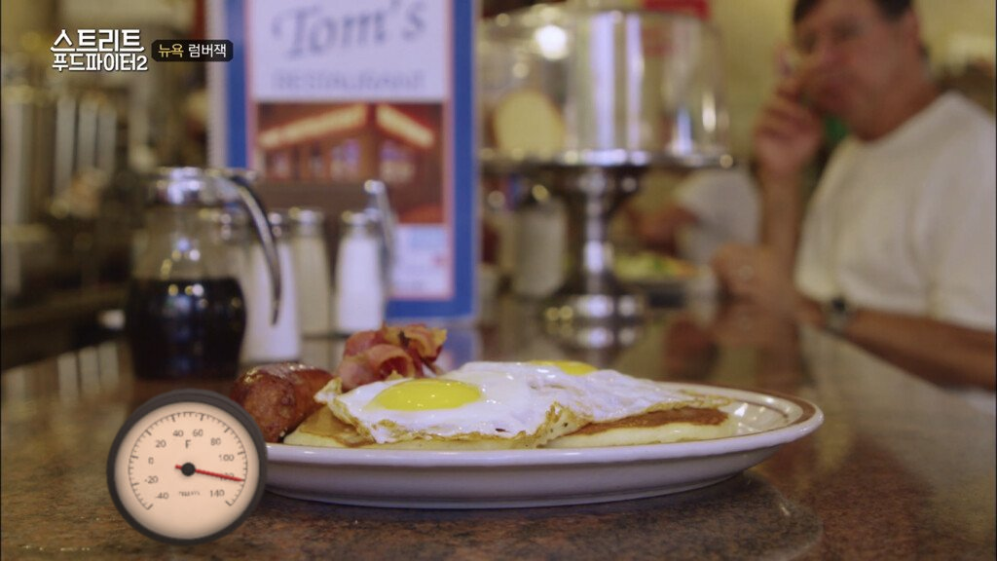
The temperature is 120 (°F)
